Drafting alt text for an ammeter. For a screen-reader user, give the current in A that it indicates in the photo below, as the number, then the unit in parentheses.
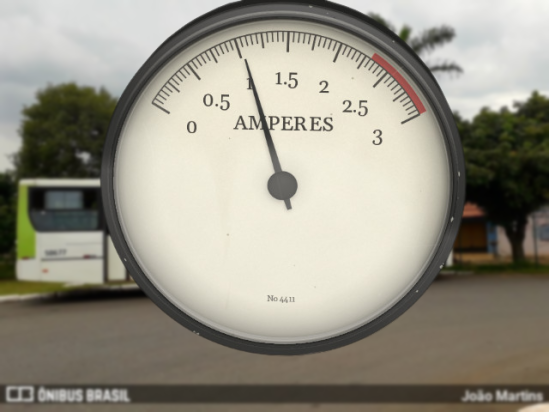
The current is 1.05 (A)
